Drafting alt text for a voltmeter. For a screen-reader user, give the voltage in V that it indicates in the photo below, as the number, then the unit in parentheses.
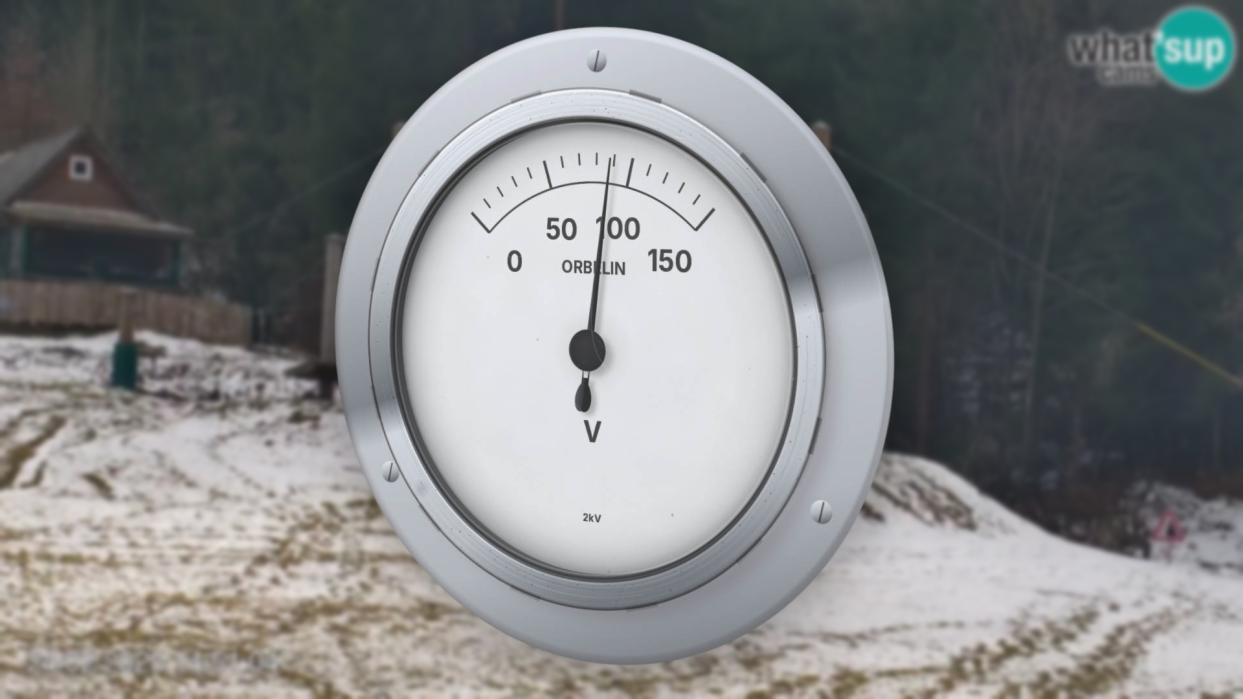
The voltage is 90 (V)
